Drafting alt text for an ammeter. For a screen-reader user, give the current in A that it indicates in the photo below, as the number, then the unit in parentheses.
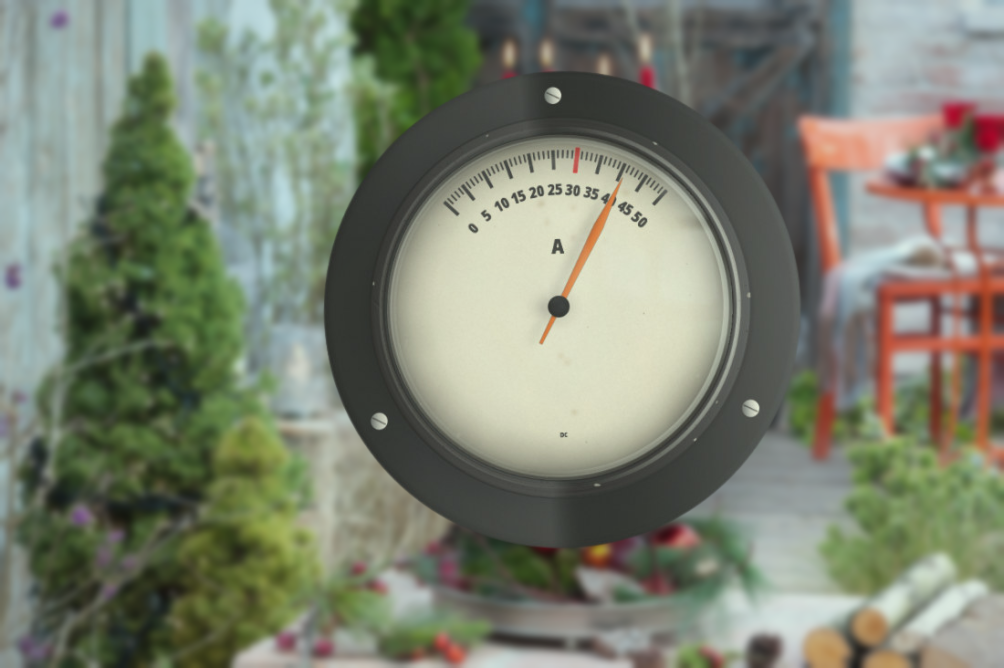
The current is 41 (A)
